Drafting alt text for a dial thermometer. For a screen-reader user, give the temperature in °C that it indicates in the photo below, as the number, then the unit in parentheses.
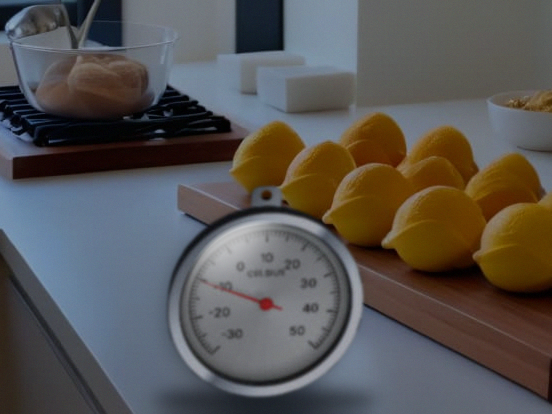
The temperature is -10 (°C)
